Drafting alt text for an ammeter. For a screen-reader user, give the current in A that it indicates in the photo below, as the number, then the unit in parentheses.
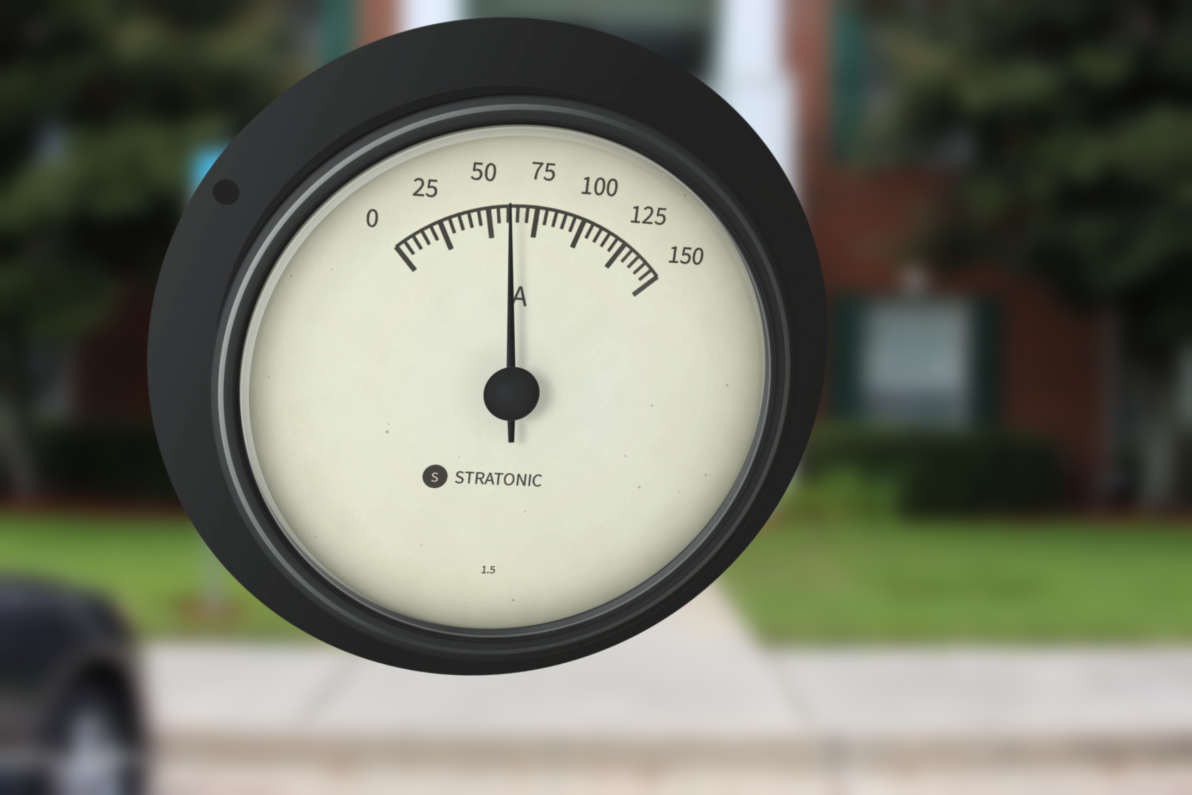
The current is 60 (A)
